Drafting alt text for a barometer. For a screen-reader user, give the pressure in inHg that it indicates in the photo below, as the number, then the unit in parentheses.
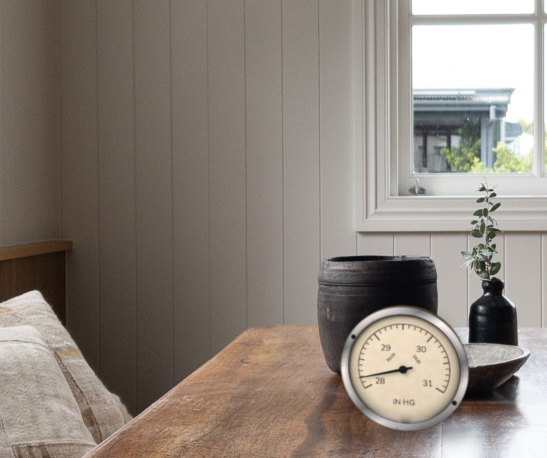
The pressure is 28.2 (inHg)
